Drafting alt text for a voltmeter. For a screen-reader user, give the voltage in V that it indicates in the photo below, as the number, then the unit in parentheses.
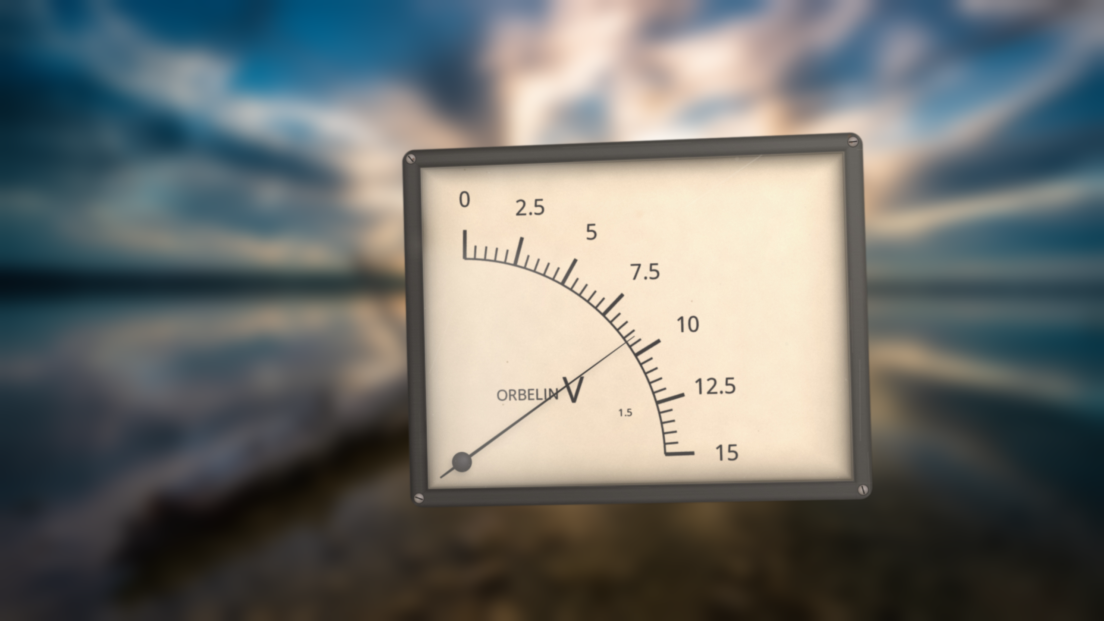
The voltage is 9.25 (V)
